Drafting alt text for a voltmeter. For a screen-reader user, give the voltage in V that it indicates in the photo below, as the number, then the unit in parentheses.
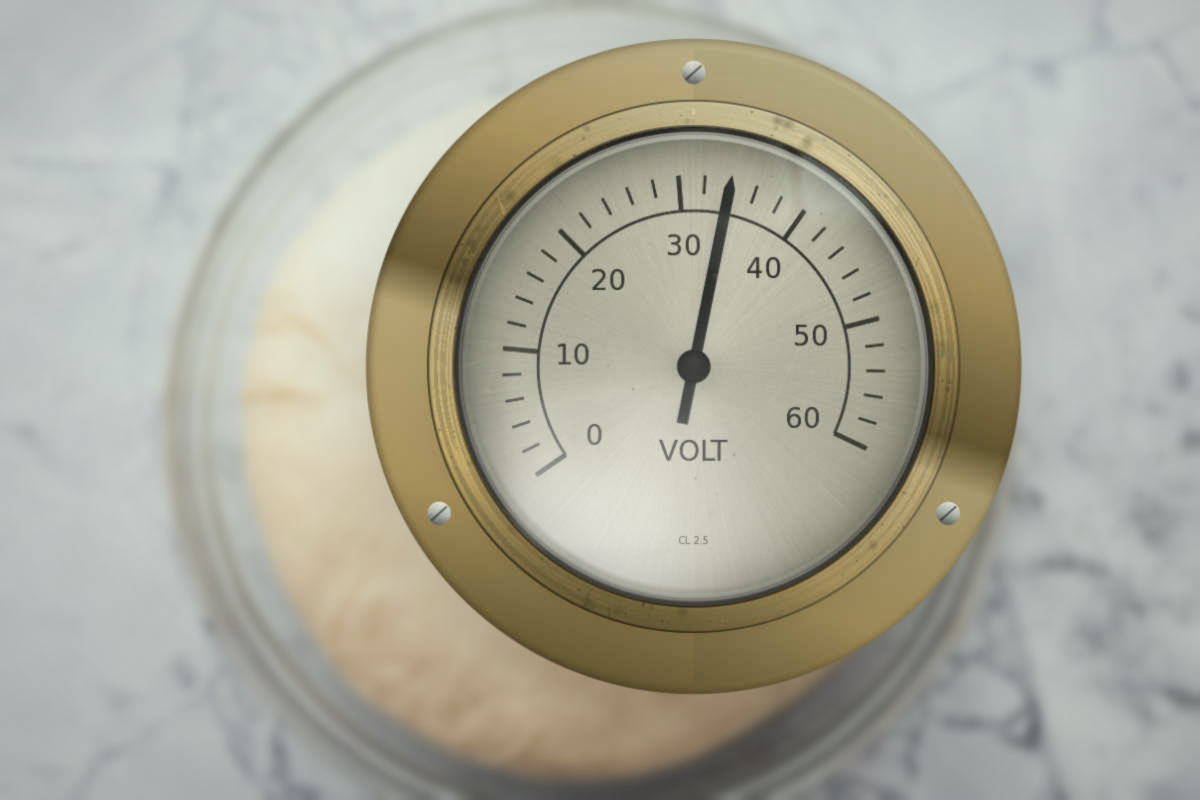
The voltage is 34 (V)
